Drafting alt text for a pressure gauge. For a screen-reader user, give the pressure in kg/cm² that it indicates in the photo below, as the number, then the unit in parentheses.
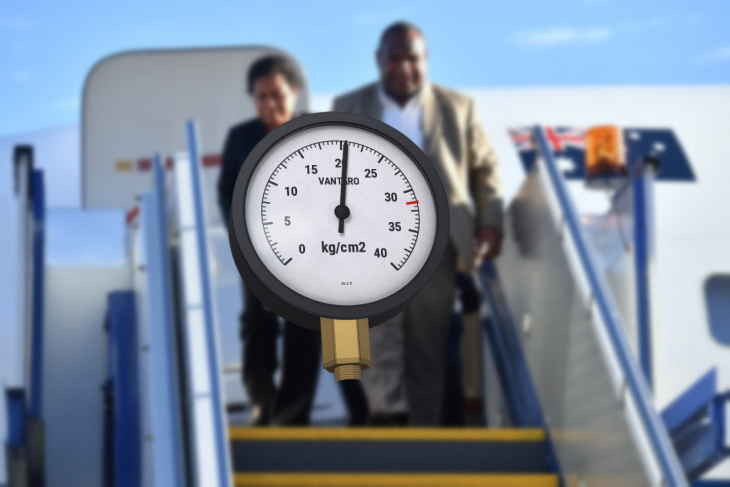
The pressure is 20.5 (kg/cm²)
